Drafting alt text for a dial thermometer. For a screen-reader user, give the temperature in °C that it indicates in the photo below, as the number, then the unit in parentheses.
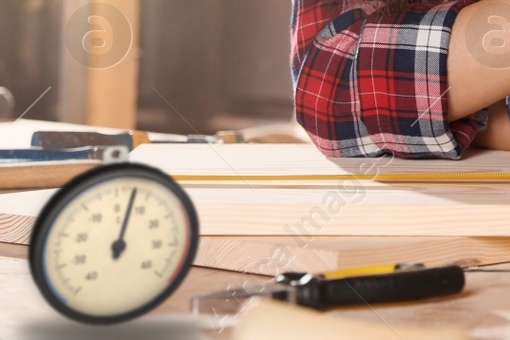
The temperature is 5 (°C)
